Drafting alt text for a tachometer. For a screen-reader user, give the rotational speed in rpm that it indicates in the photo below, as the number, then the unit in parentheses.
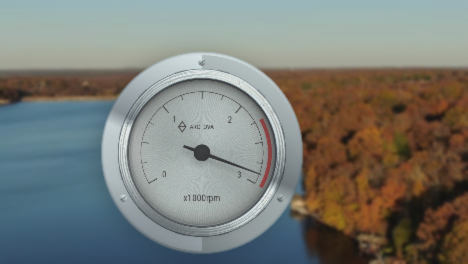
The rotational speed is 2875 (rpm)
